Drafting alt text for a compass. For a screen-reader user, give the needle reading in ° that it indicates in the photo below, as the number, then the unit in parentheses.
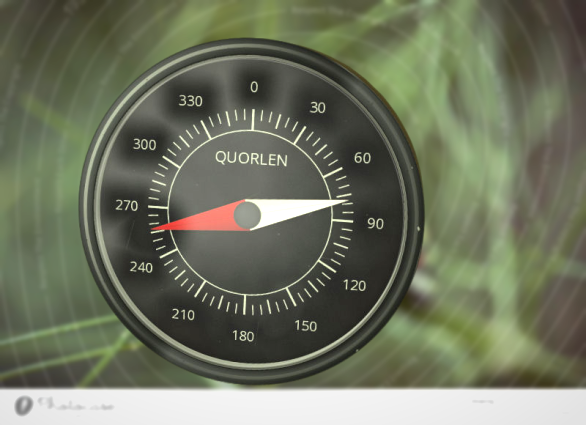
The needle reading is 257.5 (°)
